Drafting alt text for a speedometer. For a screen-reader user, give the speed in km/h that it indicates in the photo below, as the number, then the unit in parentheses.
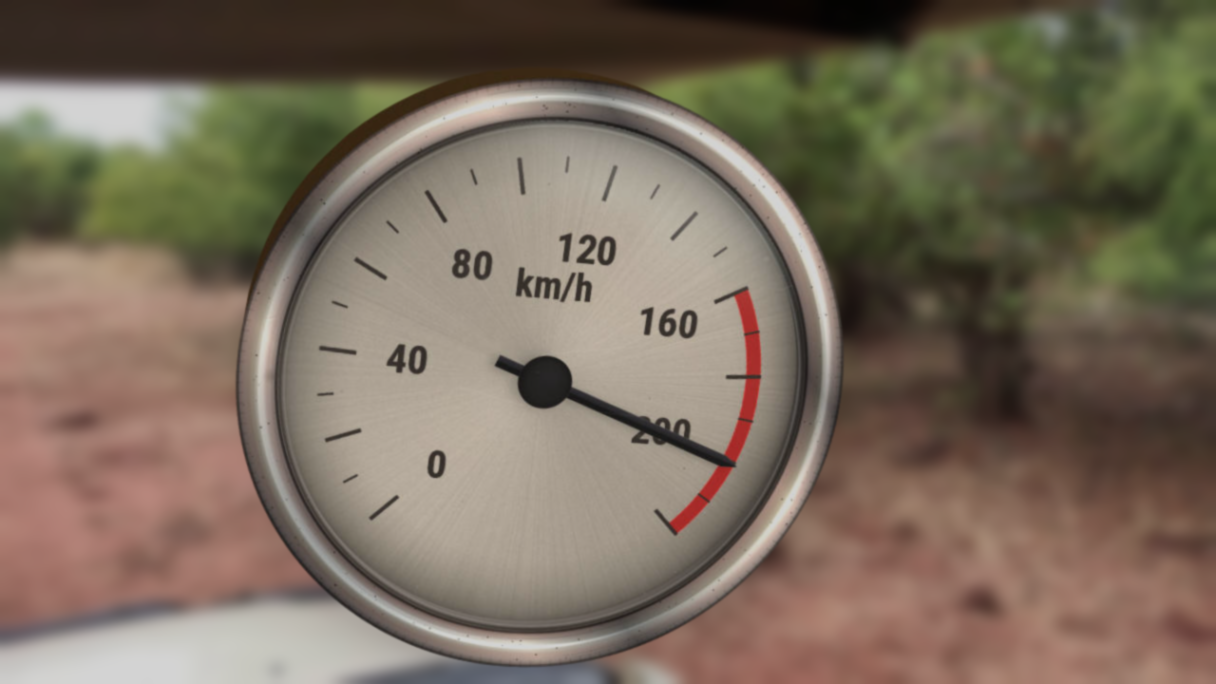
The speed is 200 (km/h)
